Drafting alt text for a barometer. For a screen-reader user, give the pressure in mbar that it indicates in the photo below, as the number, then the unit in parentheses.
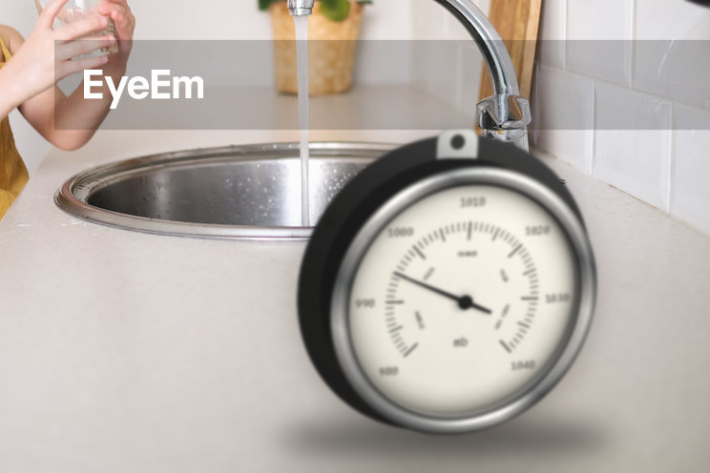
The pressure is 995 (mbar)
